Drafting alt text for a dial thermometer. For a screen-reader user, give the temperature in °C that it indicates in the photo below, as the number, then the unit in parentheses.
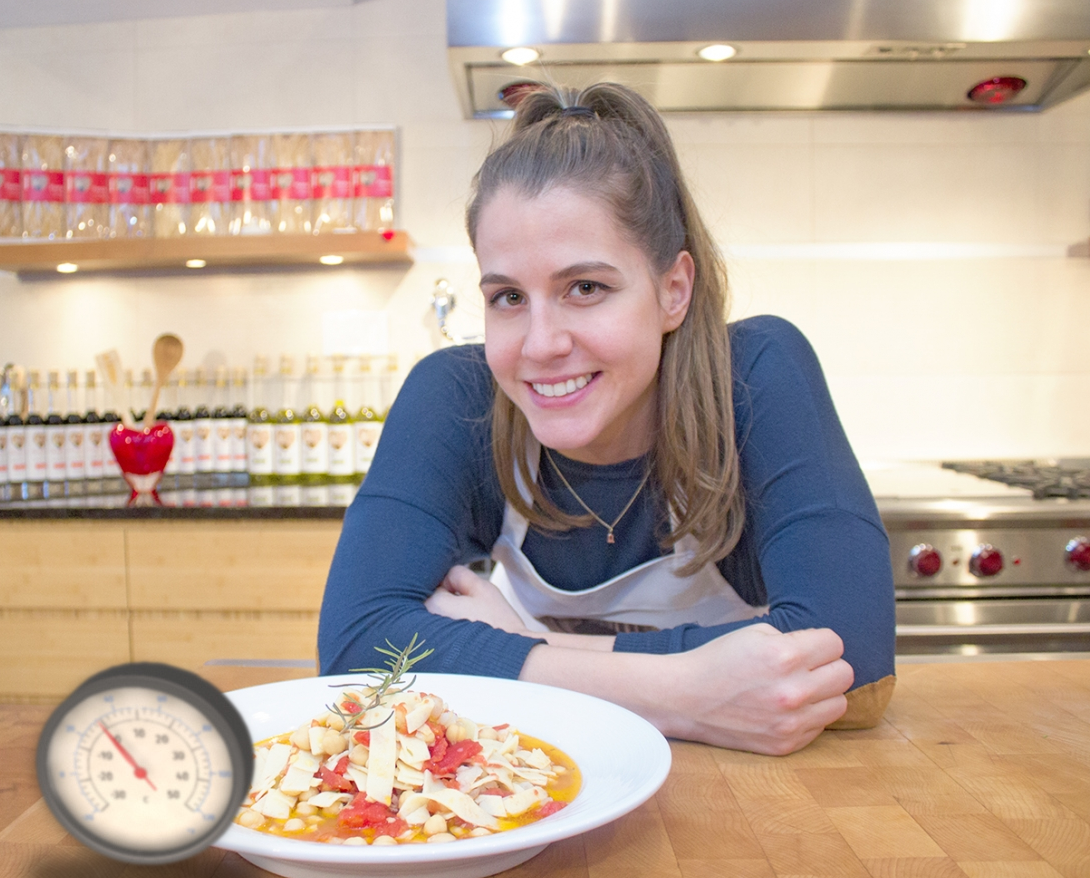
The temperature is 0 (°C)
